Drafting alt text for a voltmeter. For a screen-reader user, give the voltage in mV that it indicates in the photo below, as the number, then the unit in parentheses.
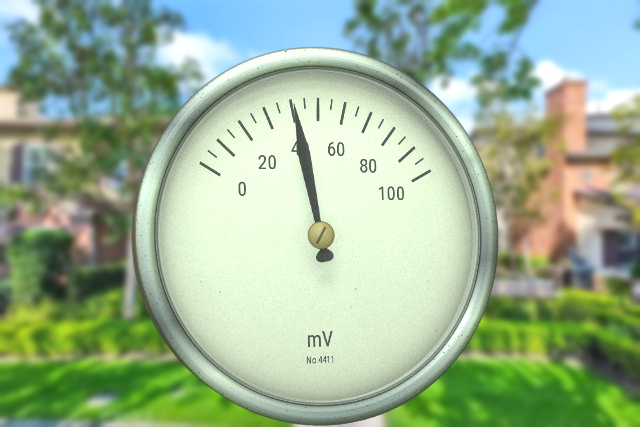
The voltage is 40 (mV)
